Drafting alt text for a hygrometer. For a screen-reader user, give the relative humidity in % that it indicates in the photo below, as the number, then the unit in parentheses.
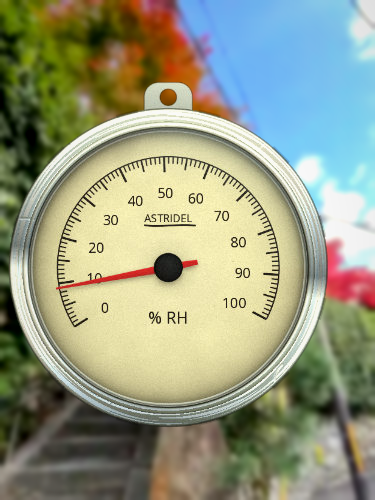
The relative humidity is 9 (%)
